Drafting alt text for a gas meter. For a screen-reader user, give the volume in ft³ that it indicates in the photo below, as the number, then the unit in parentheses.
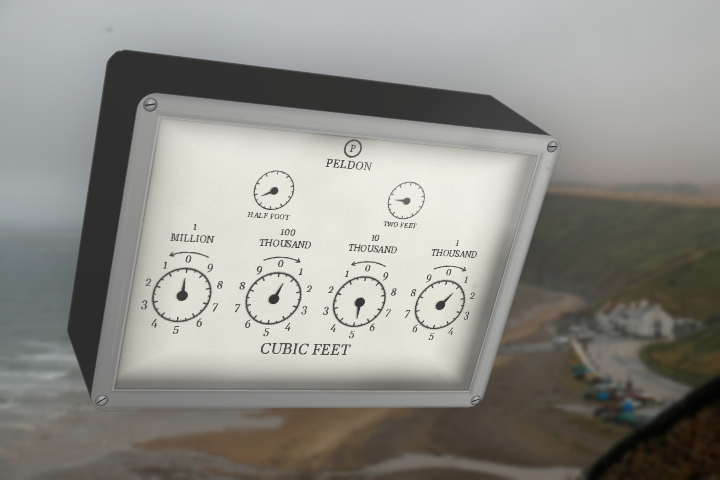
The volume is 5100 (ft³)
